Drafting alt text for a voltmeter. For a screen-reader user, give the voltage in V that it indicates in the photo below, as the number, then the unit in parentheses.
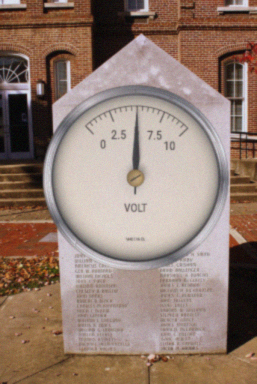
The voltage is 5 (V)
